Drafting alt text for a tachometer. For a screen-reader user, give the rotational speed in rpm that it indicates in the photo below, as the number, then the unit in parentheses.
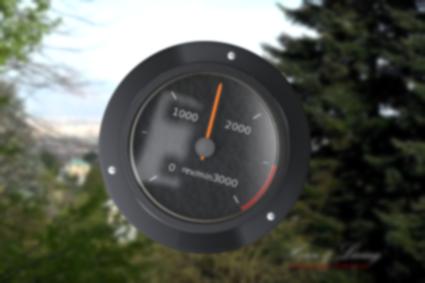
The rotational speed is 1500 (rpm)
